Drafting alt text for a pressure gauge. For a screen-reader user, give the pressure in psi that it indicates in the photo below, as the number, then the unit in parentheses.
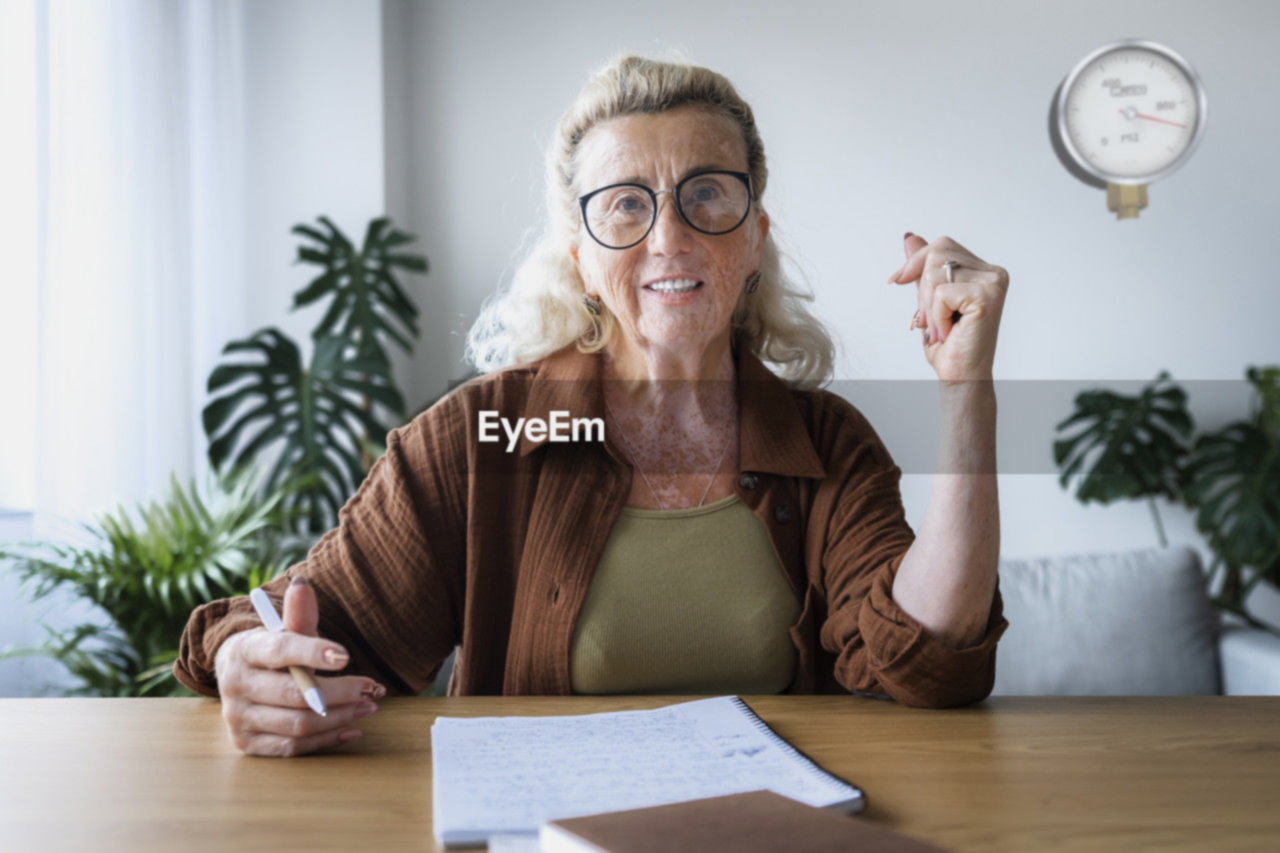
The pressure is 900 (psi)
